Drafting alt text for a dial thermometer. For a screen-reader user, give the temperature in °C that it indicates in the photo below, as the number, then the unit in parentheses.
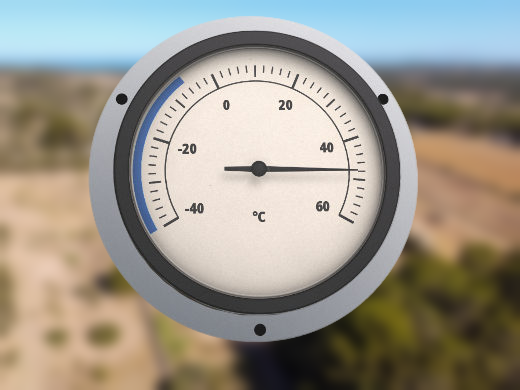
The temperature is 48 (°C)
